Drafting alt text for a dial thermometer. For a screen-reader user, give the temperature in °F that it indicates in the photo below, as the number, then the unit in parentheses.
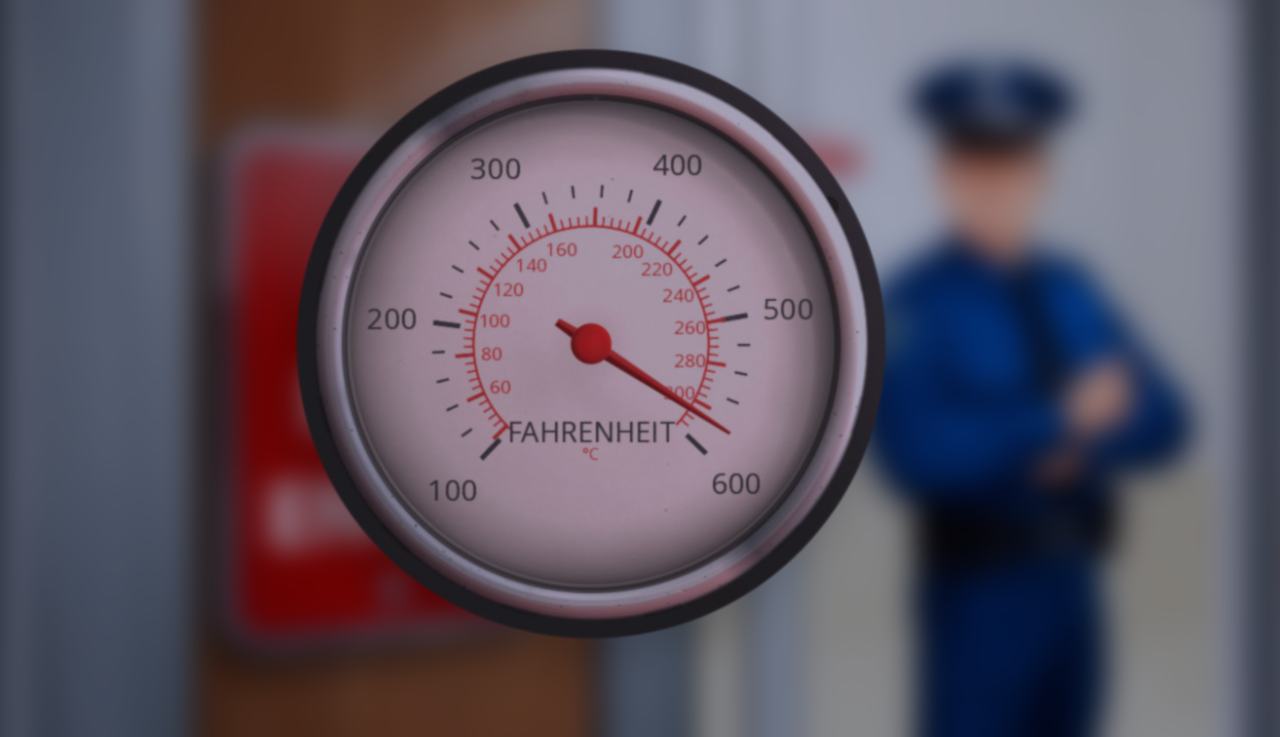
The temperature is 580 (°F)
